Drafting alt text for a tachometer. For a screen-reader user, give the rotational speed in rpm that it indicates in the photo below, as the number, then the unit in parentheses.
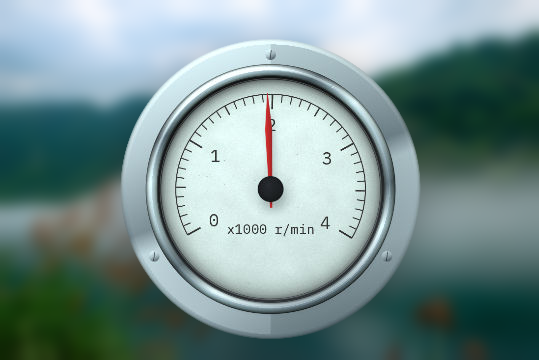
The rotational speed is 1950 (rpm)
